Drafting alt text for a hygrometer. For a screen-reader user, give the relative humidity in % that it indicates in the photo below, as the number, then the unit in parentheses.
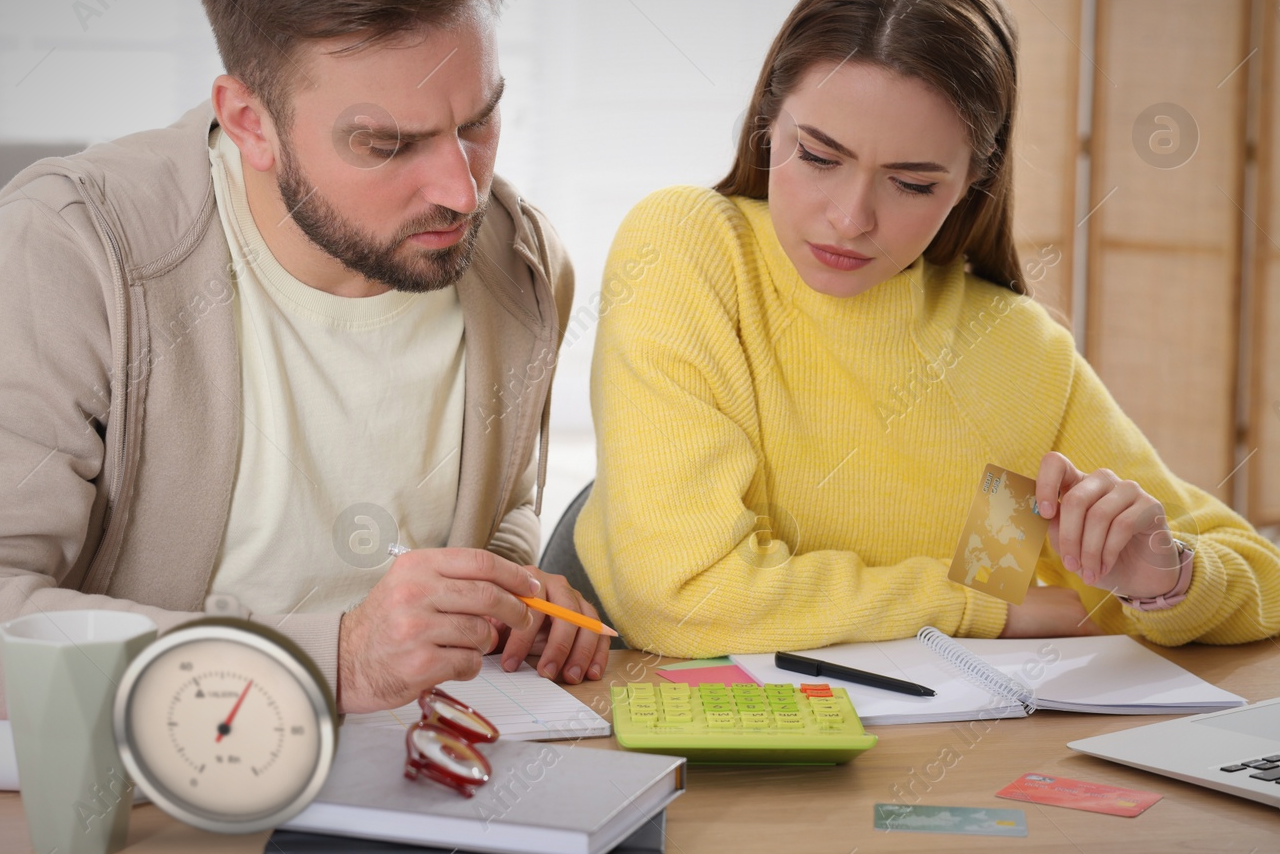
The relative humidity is 60 (%)
